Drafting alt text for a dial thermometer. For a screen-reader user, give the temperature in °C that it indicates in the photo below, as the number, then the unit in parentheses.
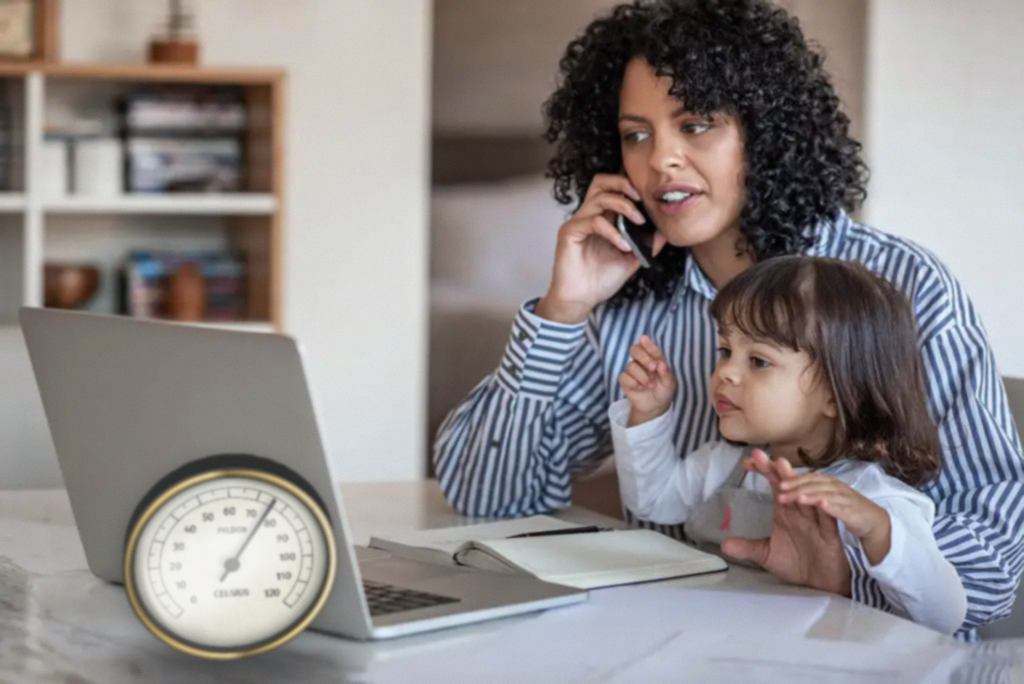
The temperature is 75 (°C)
